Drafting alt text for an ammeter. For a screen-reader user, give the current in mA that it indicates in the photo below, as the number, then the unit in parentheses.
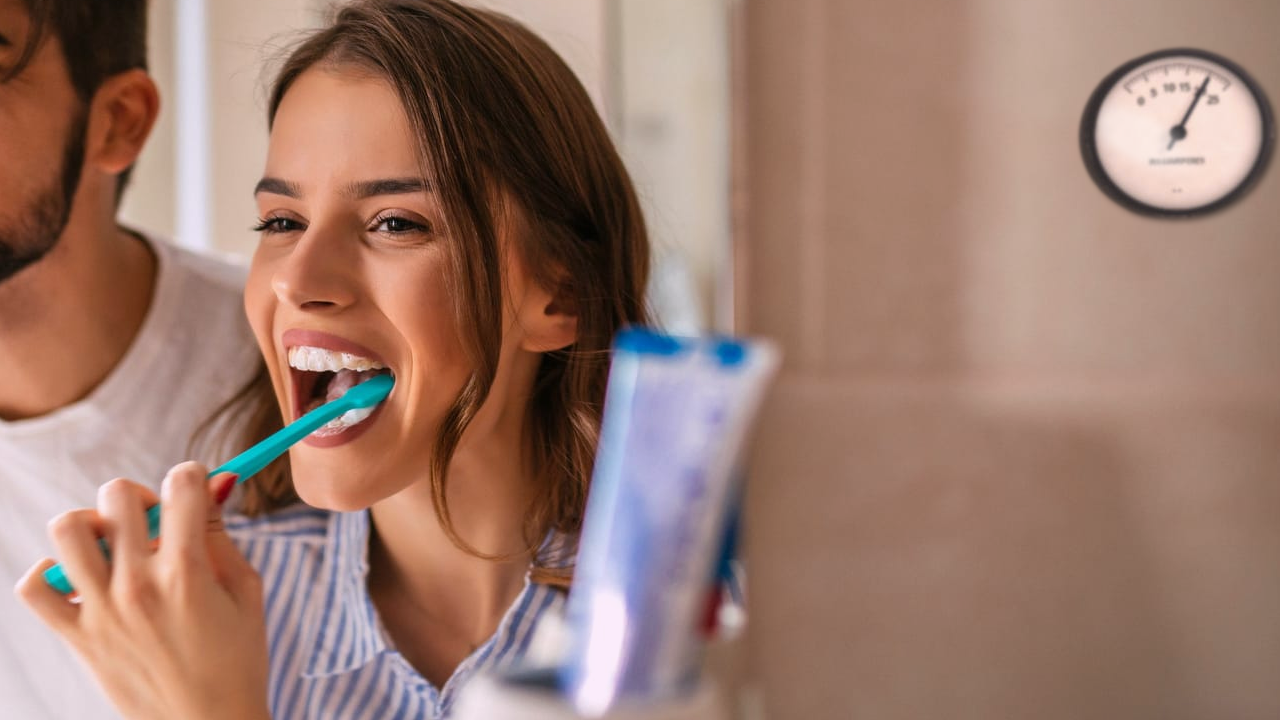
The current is 20 (mA)
